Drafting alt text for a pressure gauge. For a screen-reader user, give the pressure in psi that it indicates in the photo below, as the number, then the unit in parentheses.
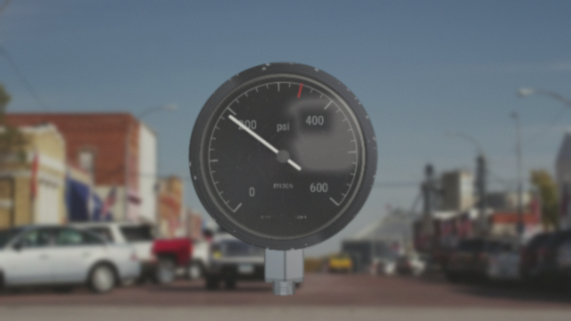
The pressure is 190 (psi)
